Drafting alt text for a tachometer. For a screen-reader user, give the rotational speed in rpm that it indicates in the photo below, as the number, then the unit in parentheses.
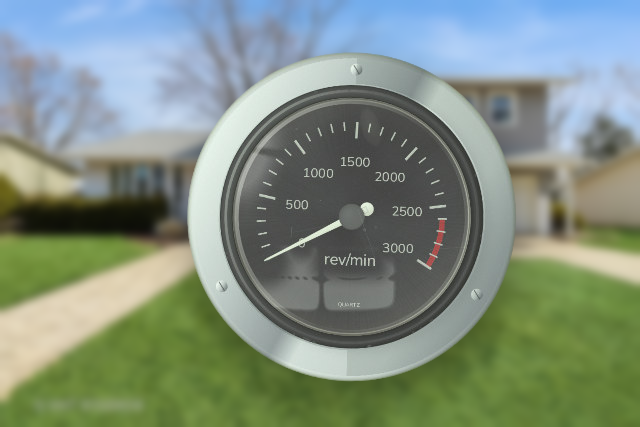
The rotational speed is 0 (rpm)
